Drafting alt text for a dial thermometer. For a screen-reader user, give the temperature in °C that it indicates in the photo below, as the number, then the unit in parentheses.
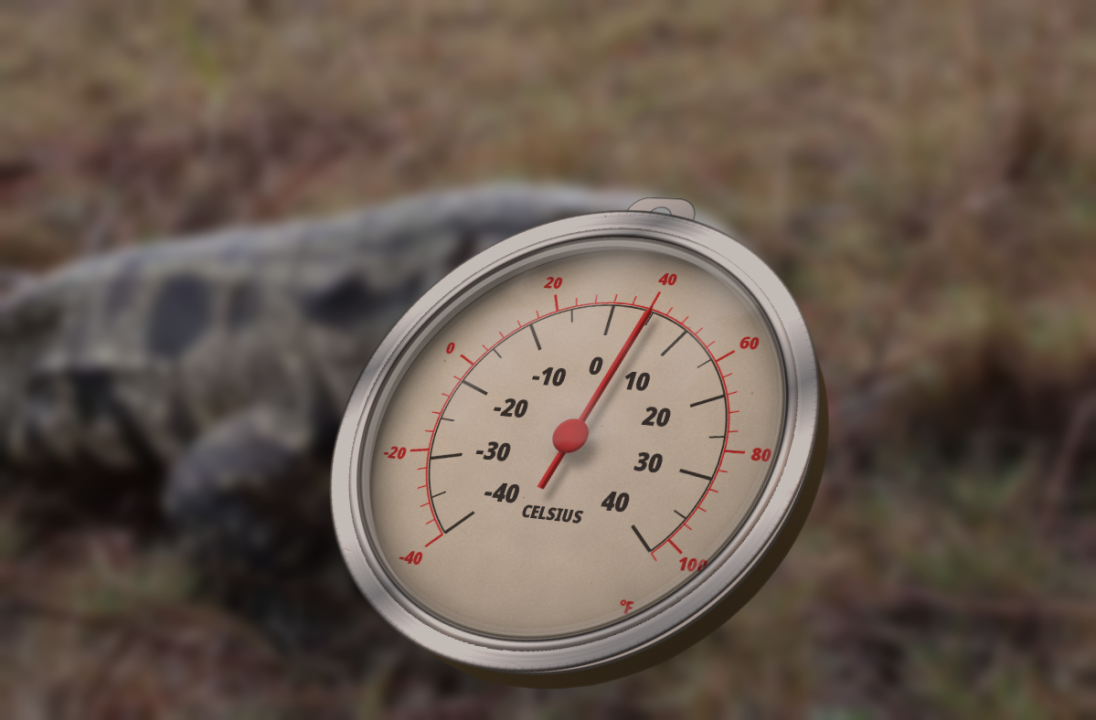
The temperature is 5 (°C)
